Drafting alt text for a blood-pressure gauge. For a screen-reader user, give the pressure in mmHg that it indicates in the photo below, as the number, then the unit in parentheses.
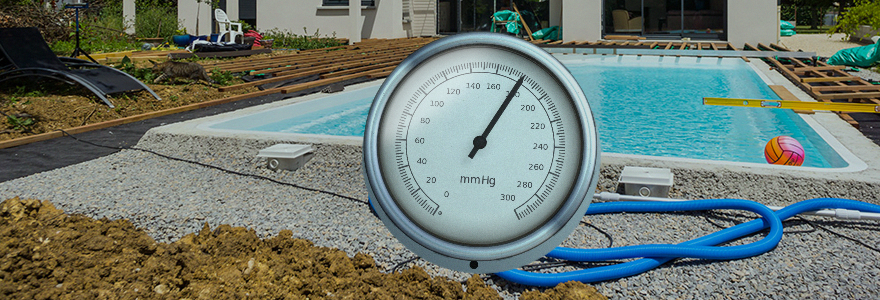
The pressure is 180 (mmHg)
